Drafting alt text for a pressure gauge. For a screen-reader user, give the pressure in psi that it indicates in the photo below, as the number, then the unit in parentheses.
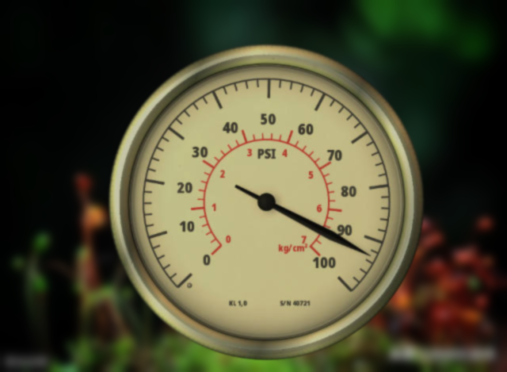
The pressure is 93 (psi)
